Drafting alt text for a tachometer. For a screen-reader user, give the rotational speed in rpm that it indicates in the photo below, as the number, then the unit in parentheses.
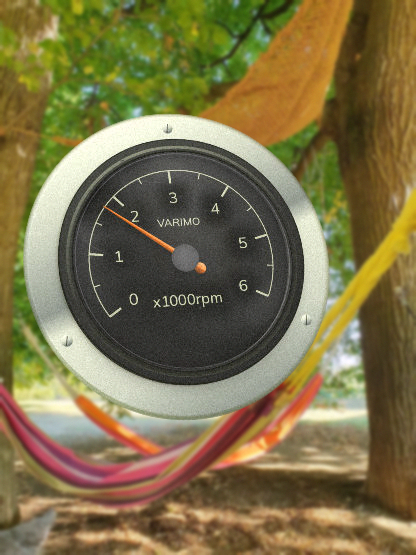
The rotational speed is 1750 (rpm)
